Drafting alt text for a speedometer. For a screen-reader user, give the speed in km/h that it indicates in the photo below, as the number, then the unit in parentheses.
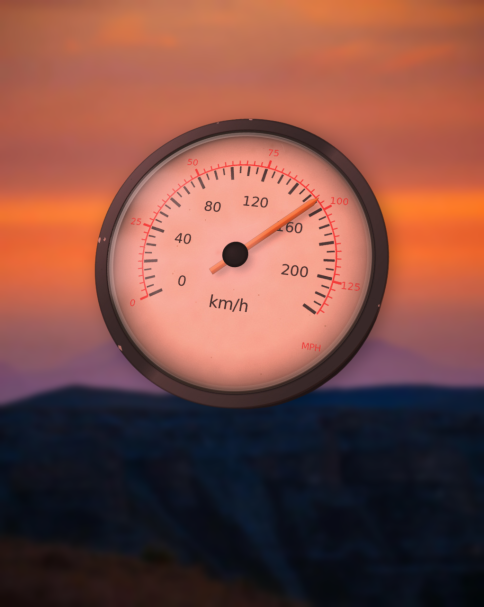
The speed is 155 (km/h)
